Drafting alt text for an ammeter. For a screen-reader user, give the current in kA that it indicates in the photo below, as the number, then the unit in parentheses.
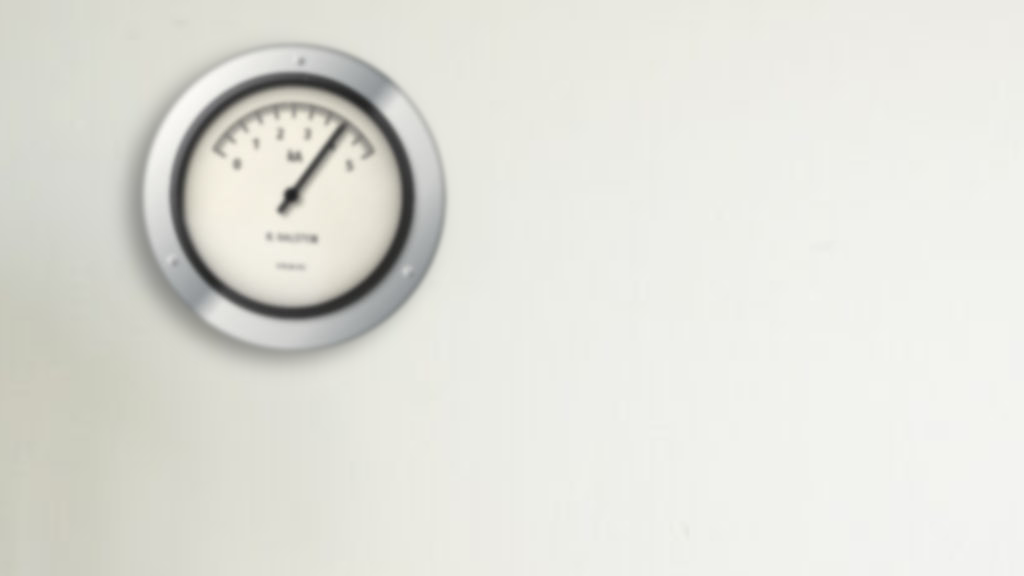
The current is 4 (kA)
